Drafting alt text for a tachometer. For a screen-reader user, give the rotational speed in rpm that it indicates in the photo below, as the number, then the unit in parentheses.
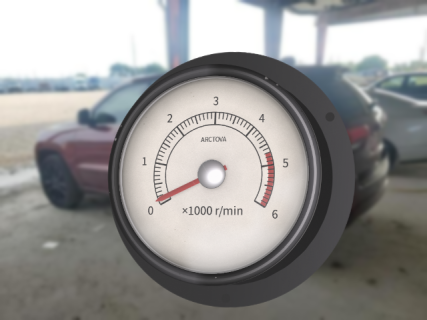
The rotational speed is 100 (rpm)
